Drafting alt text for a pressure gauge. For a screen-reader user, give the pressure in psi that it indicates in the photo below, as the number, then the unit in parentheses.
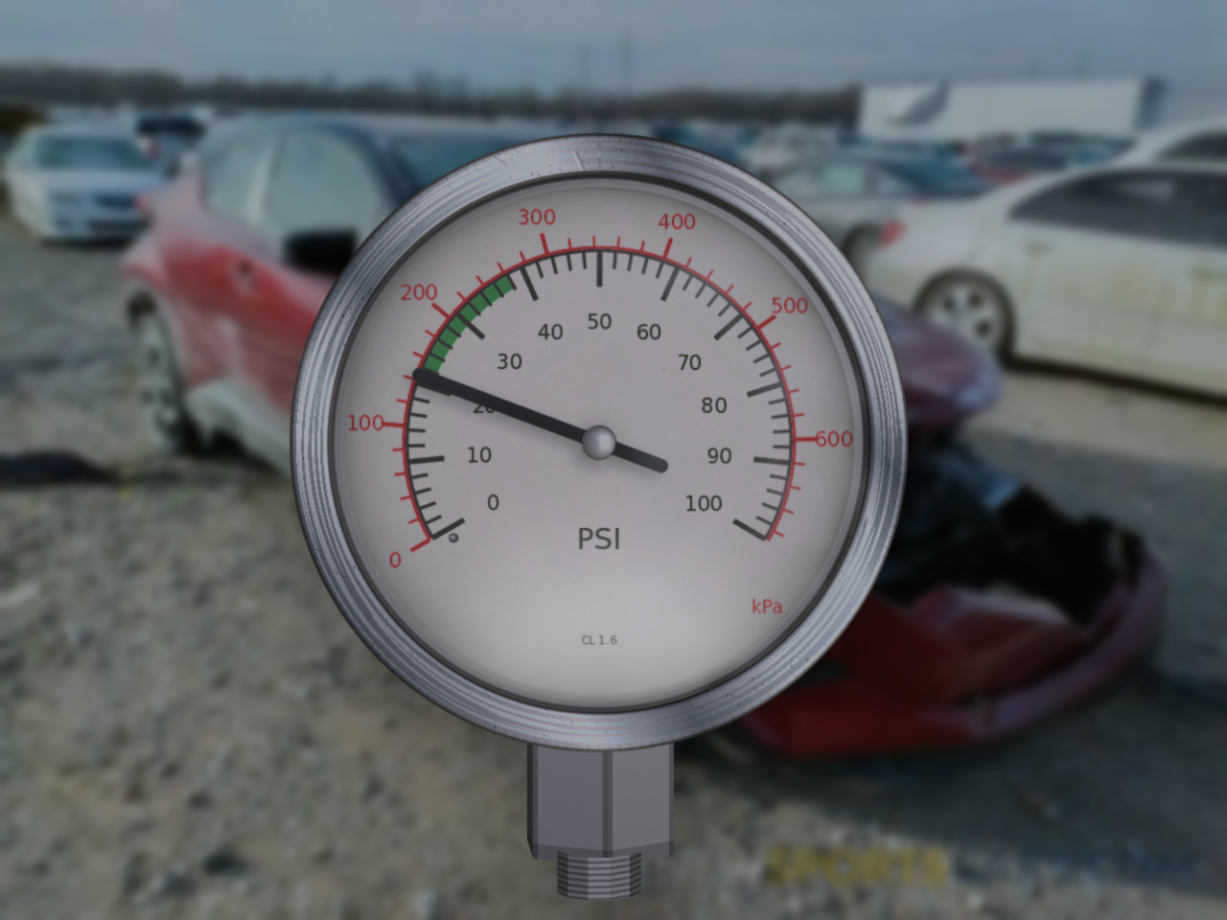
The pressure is 21 (psi)
